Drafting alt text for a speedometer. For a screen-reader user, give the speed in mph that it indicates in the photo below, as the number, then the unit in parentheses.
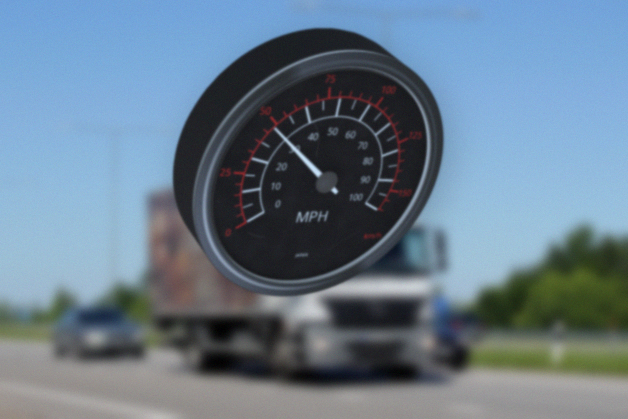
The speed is 30 (mph)
